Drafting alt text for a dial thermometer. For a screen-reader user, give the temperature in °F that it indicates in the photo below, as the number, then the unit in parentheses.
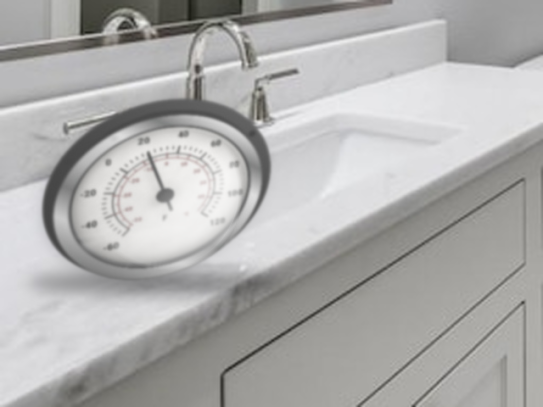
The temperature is 20 (°F)
